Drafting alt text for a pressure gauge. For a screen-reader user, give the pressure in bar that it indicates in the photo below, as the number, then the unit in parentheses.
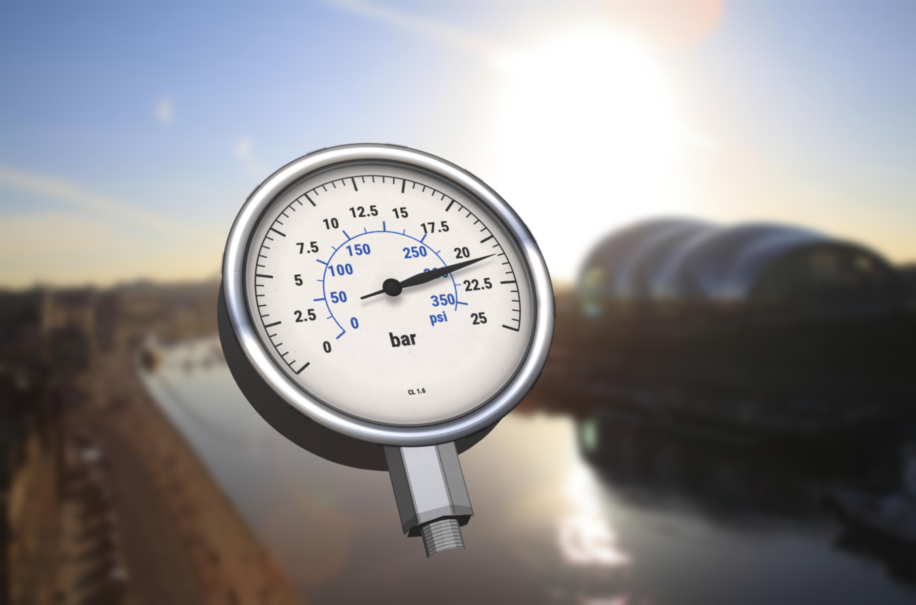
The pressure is 21 (bar)
